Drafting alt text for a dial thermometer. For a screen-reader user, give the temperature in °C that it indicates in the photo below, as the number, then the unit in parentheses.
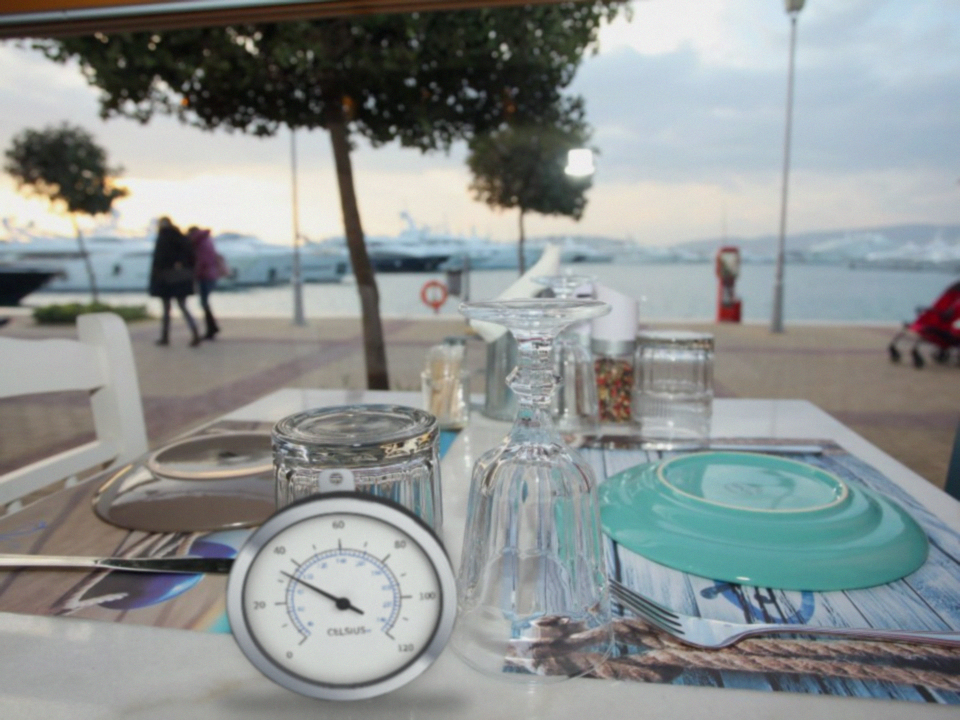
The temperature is 35 (°C)
